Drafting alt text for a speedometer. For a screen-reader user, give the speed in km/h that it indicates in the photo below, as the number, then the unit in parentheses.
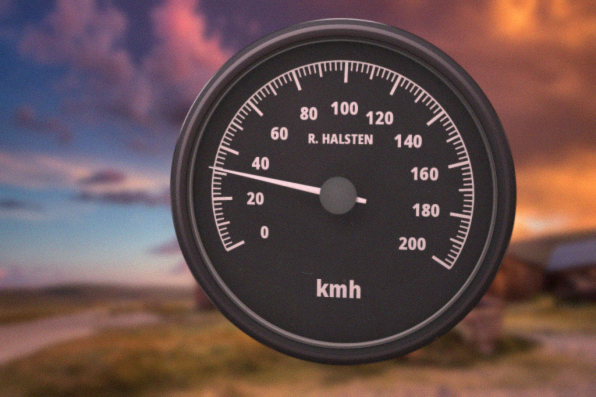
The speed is 32 (km/h)
